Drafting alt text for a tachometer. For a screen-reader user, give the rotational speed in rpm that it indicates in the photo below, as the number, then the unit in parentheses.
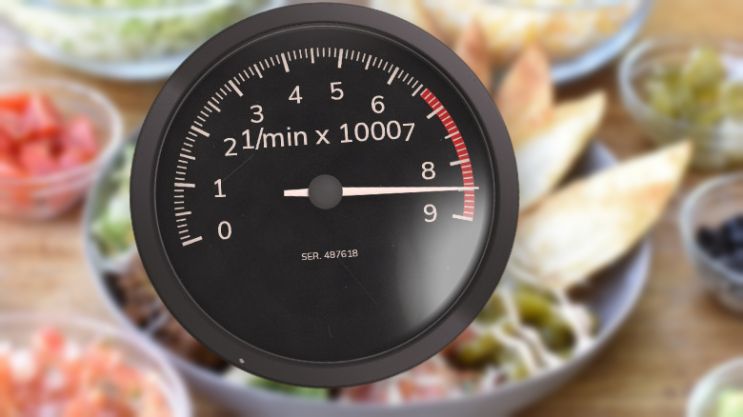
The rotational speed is 8500 (rpm)
